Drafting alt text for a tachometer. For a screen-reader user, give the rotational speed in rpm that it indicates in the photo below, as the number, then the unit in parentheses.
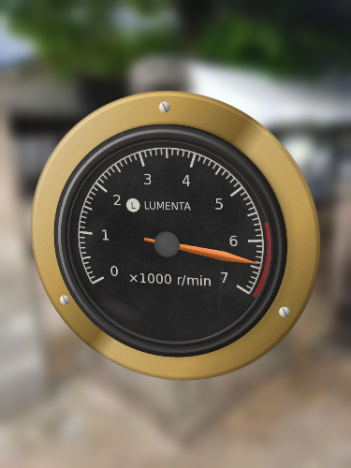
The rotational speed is 6400 (rpm)
